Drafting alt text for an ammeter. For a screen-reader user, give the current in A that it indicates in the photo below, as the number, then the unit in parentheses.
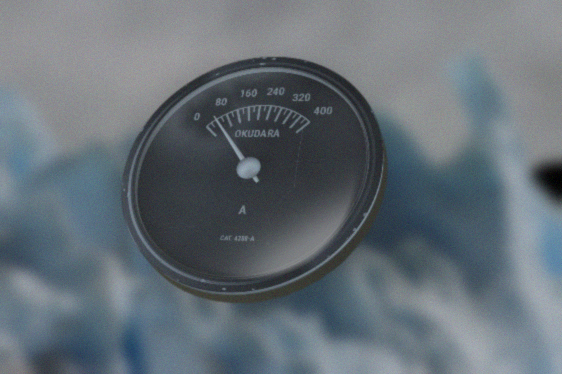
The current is 40 (A)
